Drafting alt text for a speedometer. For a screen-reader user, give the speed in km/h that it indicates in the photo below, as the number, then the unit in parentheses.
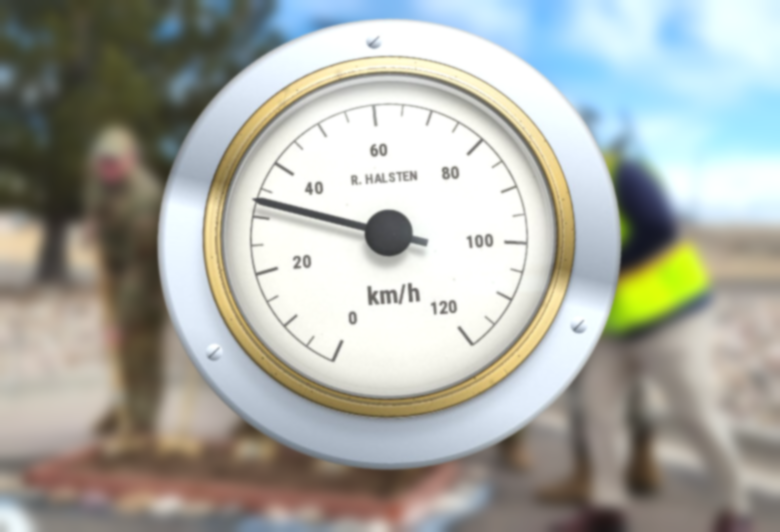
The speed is 32.5 (km/h)
